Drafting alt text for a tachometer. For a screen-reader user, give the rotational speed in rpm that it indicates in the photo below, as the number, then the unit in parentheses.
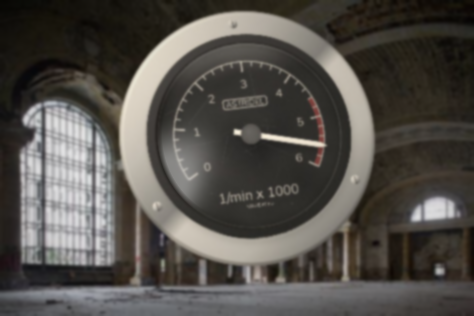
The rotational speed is 5600 (rpm)
